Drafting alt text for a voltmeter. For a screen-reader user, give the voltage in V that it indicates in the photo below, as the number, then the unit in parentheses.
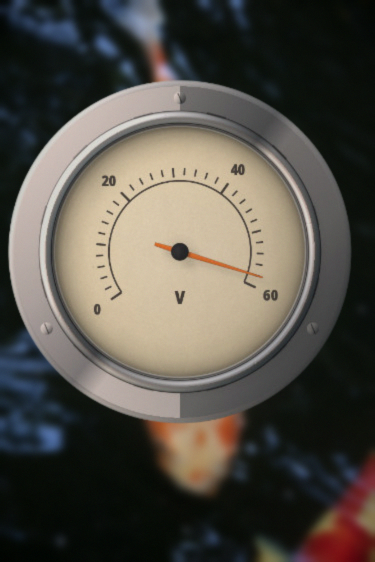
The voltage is 58 (V)
